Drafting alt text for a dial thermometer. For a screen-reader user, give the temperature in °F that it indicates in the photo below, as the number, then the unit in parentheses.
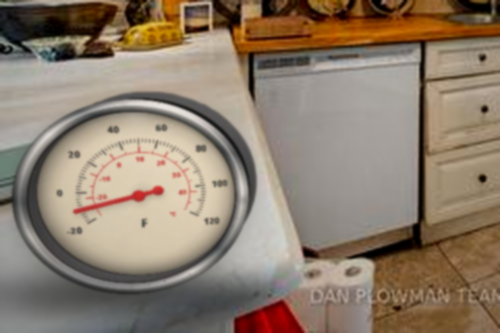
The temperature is -10 (°F)
